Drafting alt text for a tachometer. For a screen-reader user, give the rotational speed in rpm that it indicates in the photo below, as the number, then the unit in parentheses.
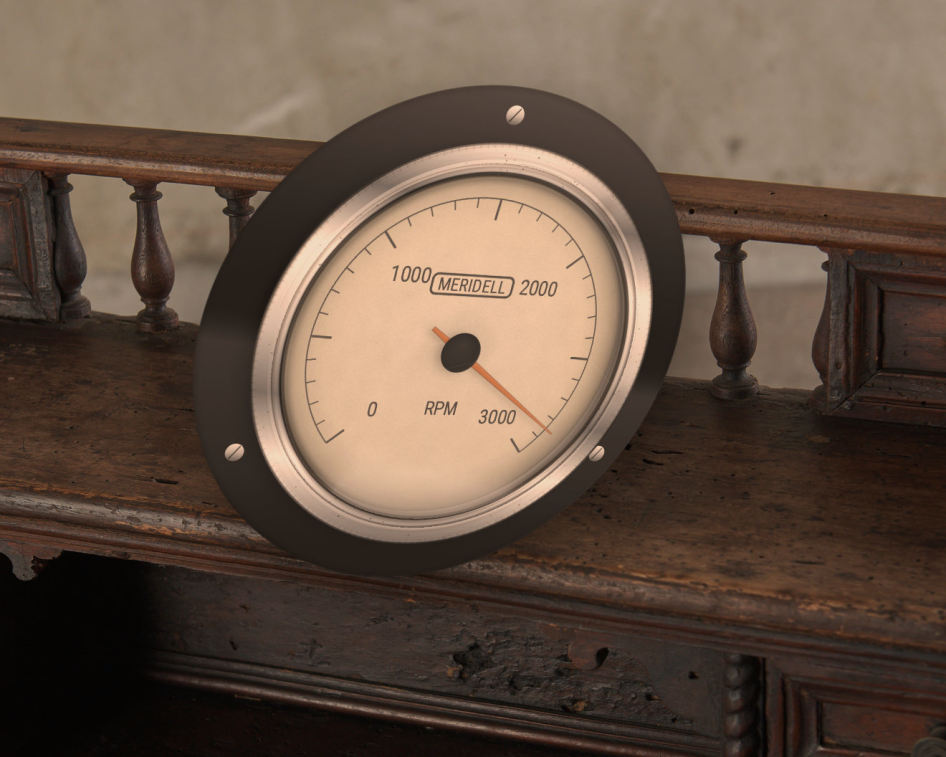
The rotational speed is 2850 (rpm)
